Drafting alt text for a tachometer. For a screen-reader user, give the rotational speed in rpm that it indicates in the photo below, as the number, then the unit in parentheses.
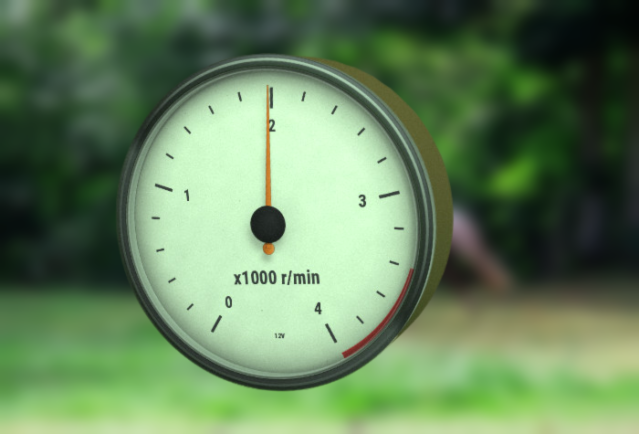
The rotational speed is 2000 (rpm)
